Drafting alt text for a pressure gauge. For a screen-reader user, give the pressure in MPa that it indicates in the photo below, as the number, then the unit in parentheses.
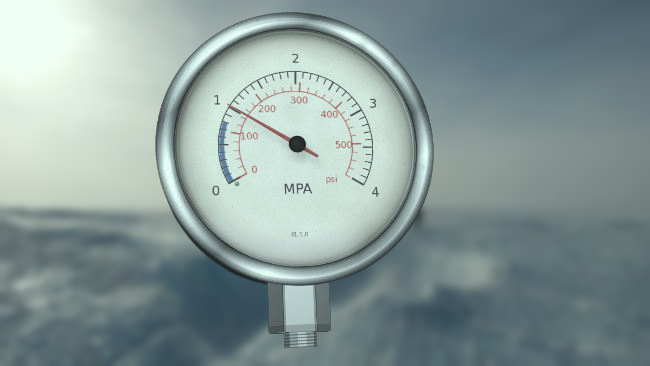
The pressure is 1 (MPa)
